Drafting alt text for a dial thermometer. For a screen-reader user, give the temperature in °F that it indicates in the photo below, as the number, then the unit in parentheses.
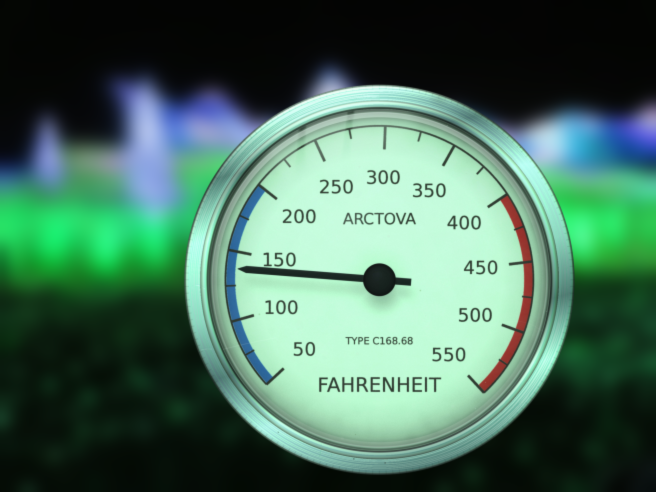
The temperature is 137.5 (°F)
